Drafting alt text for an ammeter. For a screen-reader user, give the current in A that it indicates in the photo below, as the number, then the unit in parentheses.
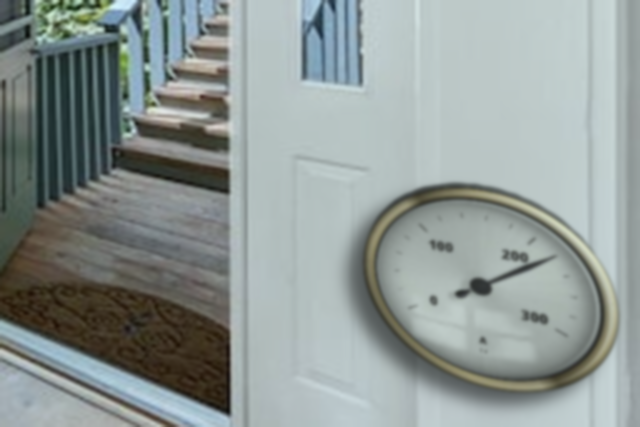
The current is 220 (A)
